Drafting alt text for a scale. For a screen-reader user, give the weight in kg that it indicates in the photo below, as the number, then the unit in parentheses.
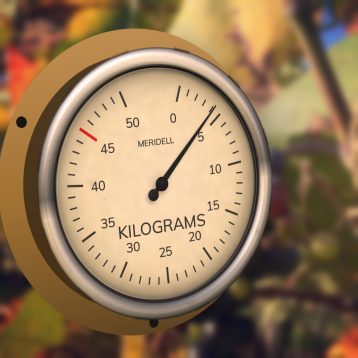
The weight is 4 (kg)
